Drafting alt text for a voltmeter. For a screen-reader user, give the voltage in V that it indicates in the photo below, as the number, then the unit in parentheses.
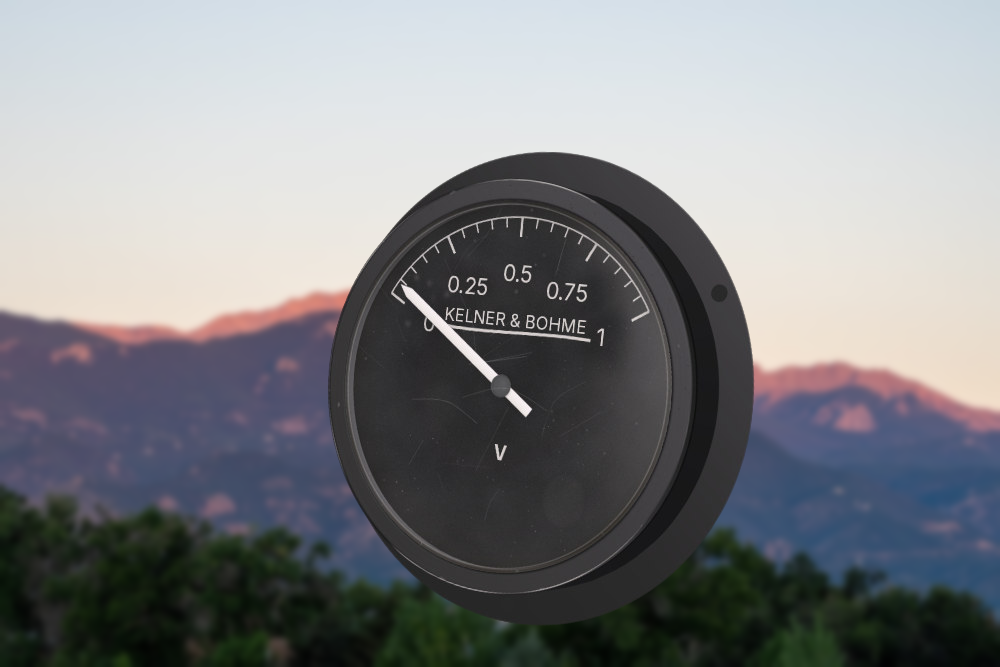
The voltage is 0.05 (V)
